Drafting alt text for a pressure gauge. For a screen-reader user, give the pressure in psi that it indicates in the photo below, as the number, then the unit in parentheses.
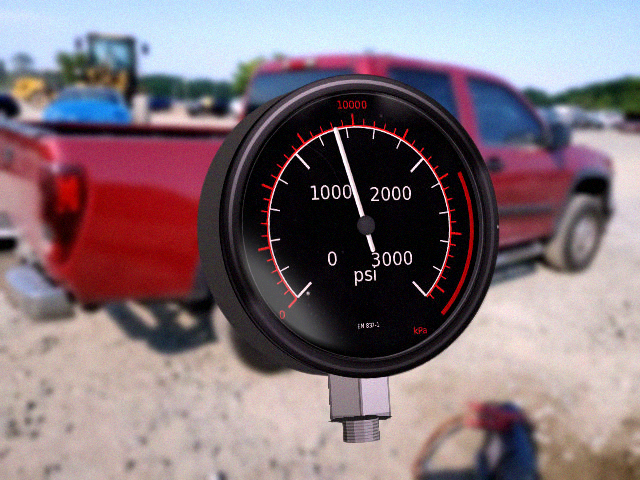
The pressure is 1300 (psi)
